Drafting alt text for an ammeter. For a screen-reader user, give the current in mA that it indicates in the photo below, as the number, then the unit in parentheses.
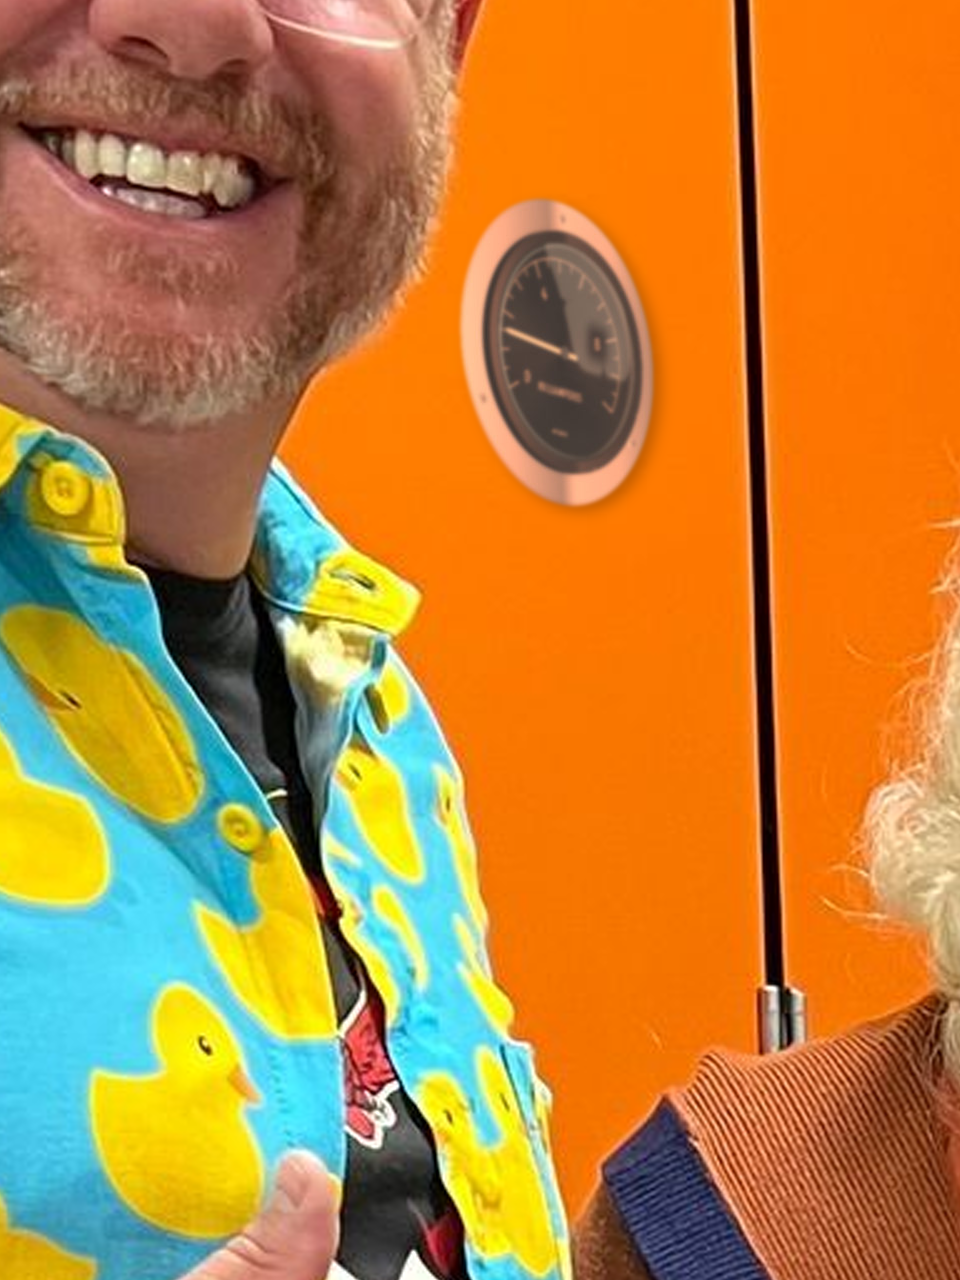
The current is 1.5 (mA)
